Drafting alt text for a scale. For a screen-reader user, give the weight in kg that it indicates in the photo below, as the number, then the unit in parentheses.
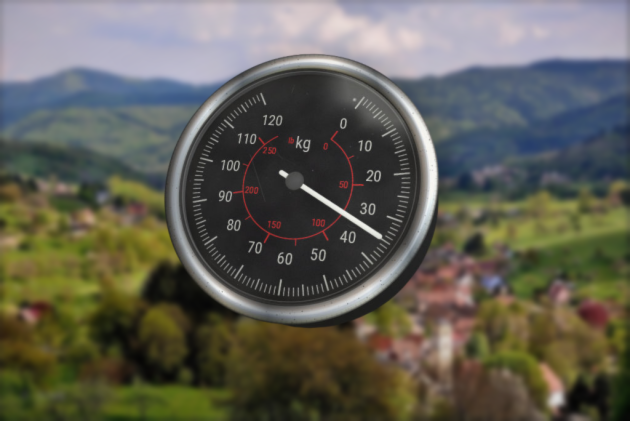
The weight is 35 (kg)
